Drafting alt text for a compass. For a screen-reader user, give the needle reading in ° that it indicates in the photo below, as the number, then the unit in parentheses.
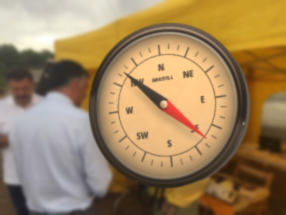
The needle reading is 135 (°)
